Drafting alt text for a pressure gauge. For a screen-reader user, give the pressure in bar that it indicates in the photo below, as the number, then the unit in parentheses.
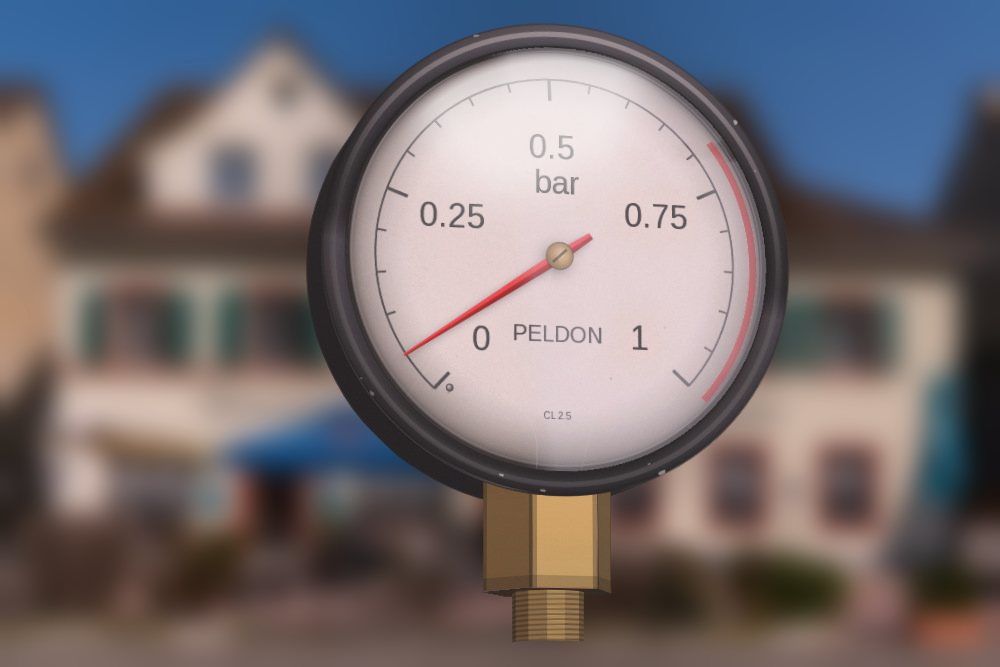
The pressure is 0.05 (bar)
